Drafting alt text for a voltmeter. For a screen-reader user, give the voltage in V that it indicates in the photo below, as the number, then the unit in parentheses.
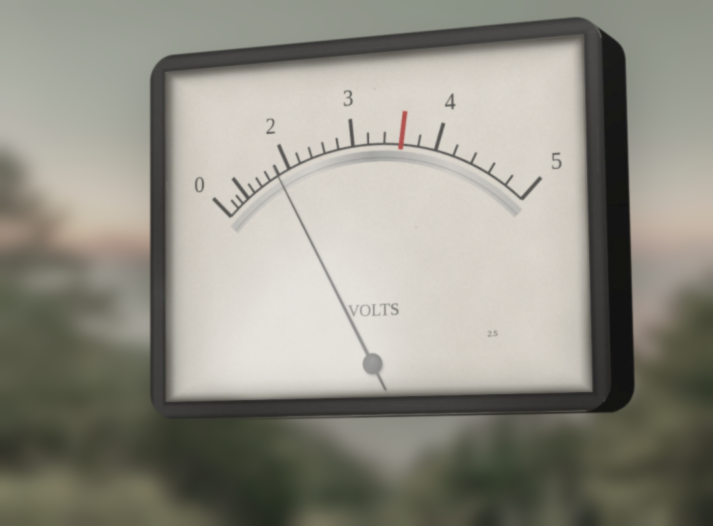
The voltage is 1.8 (V)
